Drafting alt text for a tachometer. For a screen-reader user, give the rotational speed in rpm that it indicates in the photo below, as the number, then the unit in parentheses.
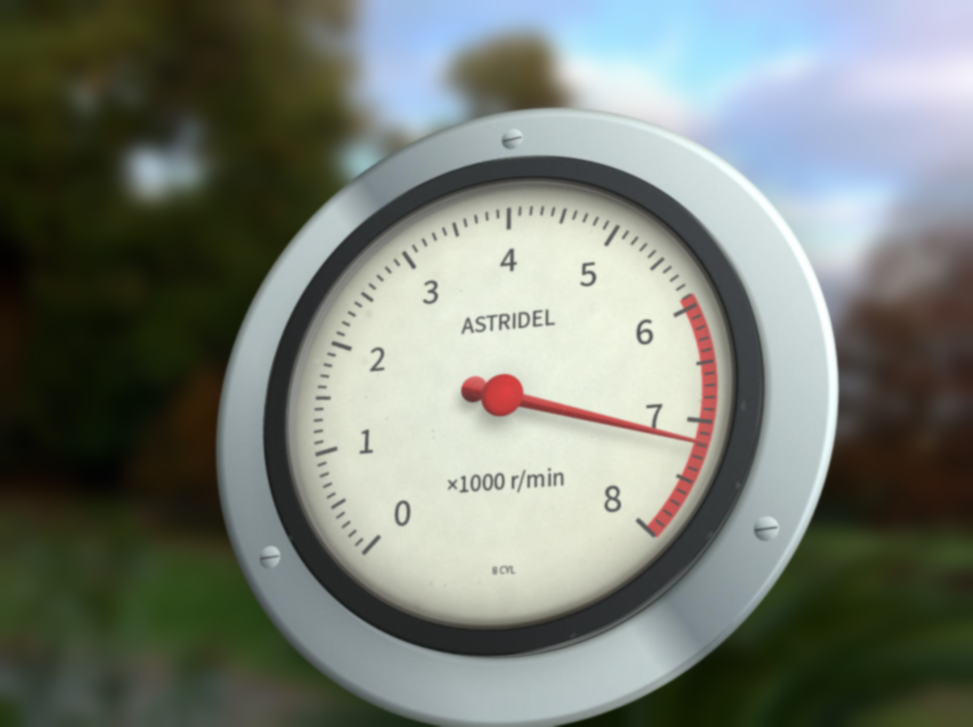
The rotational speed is 7200 (rpm)
